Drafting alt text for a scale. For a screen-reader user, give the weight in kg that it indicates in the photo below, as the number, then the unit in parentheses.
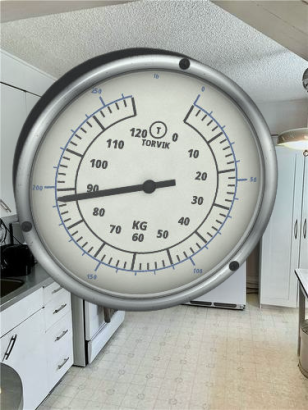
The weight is 88 (kg)
